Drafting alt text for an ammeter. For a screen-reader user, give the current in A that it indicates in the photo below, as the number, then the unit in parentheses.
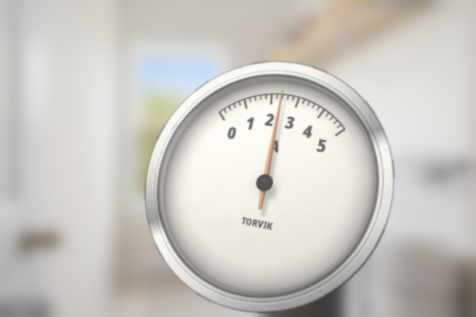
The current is 2.4 (A)
